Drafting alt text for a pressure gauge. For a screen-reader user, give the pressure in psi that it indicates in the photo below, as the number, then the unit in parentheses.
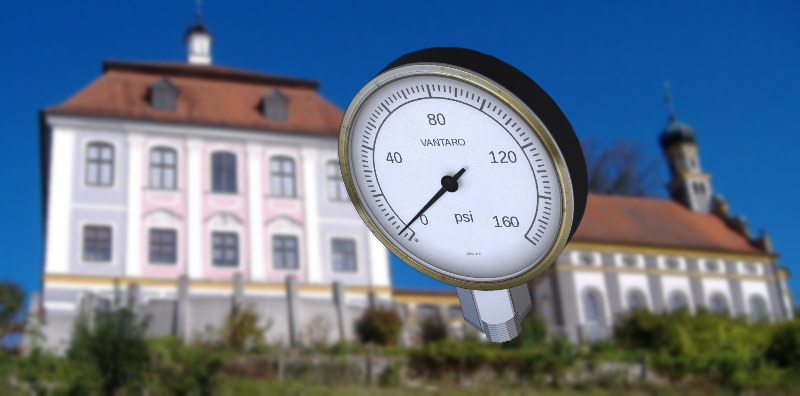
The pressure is 4 (psi)
